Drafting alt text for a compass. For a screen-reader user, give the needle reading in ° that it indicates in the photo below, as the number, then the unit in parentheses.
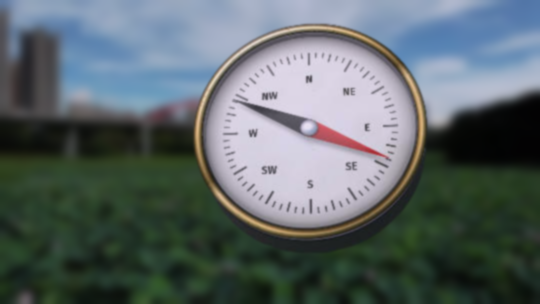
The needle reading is 115 (°)
